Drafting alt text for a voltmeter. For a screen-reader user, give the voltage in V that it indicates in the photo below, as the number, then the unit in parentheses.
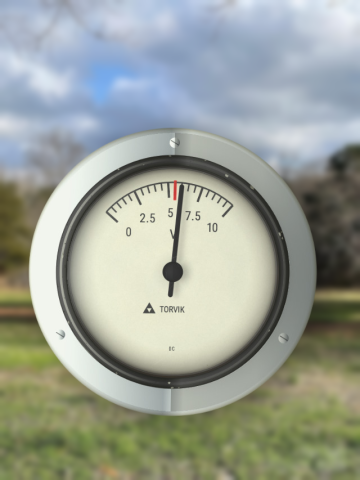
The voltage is 6 (V)
